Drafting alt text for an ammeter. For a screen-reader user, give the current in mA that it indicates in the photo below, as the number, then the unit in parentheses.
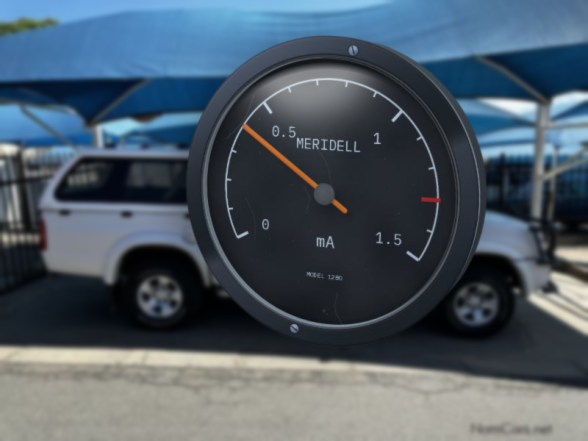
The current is 0.4 (mA)
